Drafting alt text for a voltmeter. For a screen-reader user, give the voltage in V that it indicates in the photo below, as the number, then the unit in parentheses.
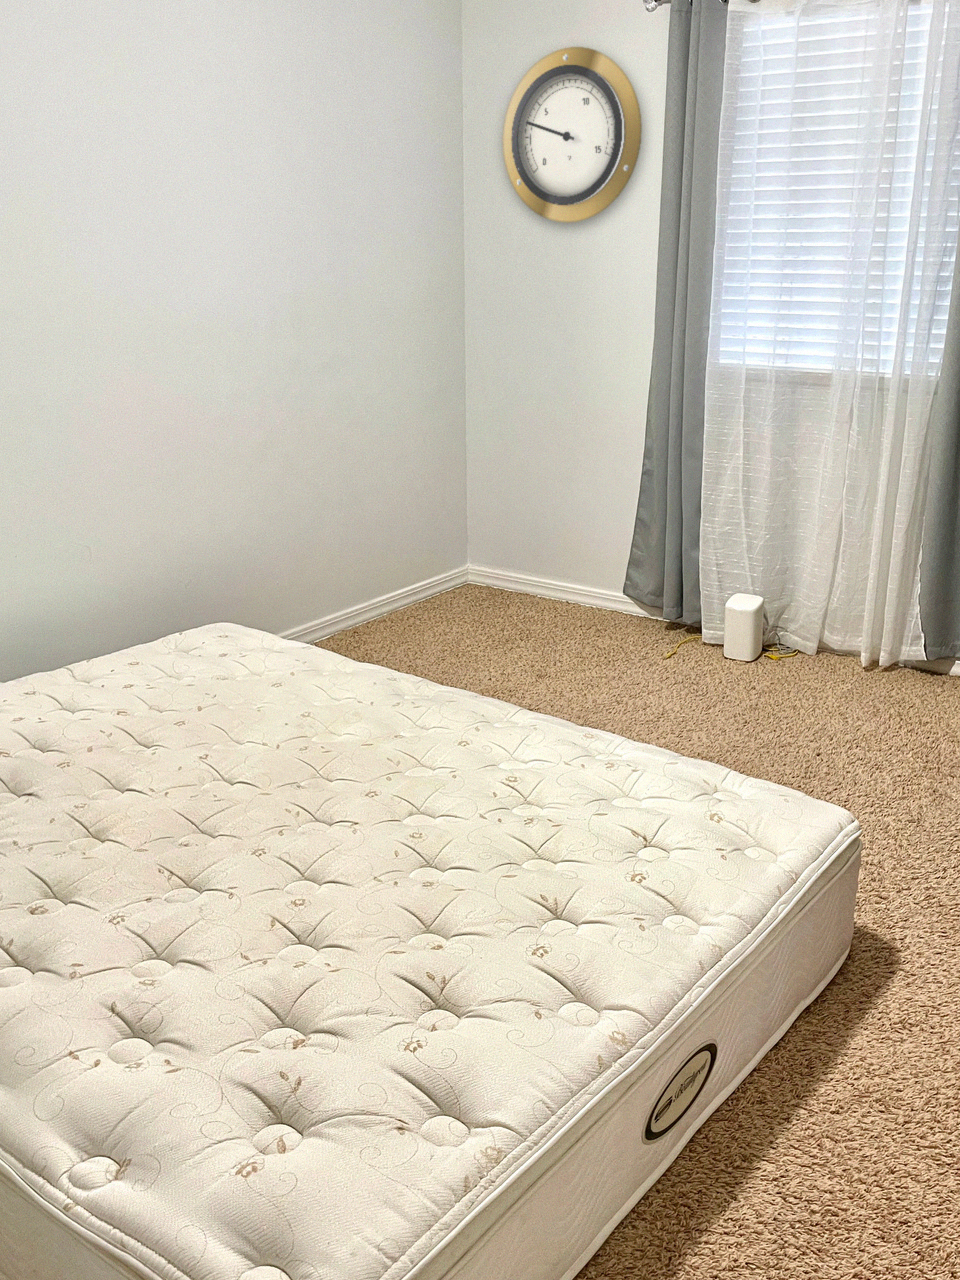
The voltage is 3.5 (V)
